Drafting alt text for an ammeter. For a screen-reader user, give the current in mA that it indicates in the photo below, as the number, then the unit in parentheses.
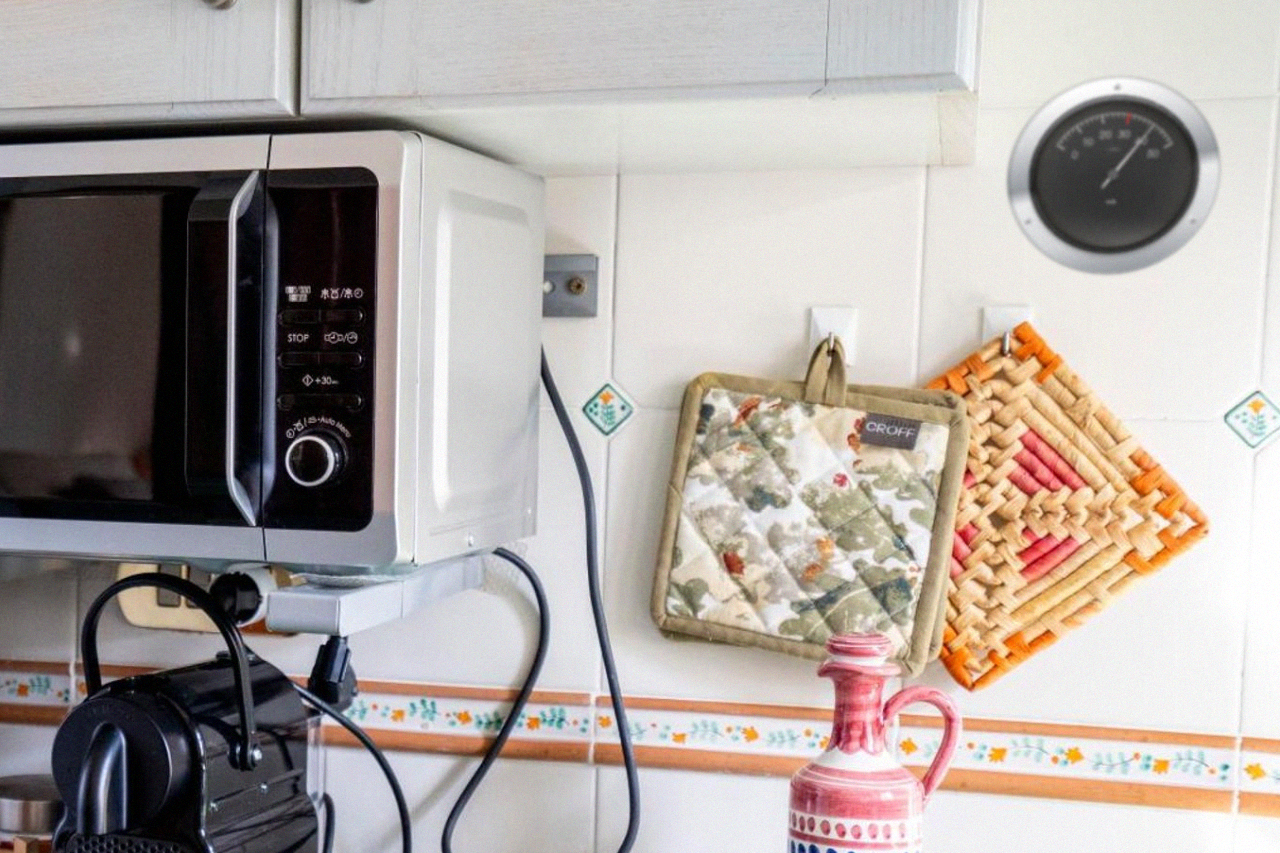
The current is 40 (mA)
